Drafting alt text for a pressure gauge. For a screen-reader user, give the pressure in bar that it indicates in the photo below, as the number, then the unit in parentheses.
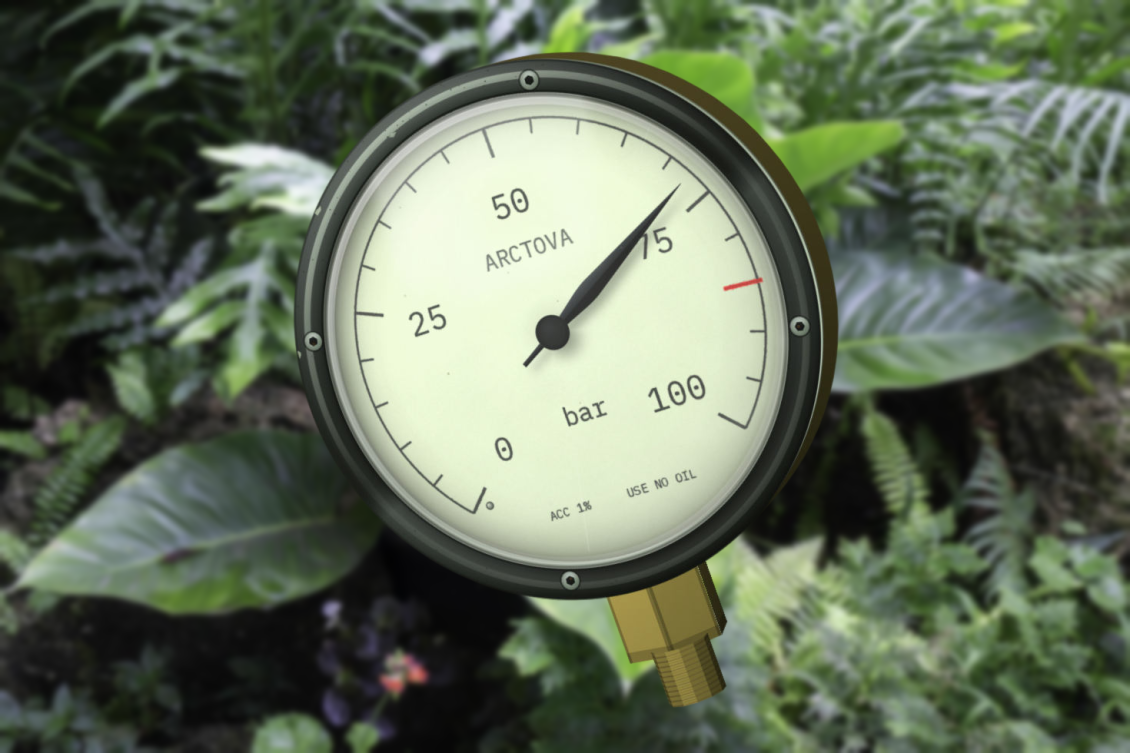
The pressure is 72.5 (bar)
